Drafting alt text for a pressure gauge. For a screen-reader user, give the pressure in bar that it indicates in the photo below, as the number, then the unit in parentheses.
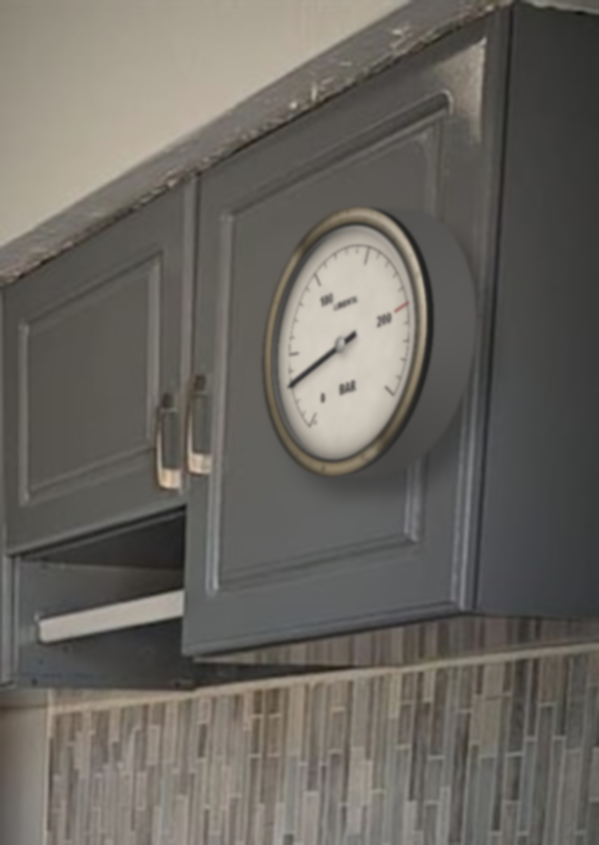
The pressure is 30 (bar)
